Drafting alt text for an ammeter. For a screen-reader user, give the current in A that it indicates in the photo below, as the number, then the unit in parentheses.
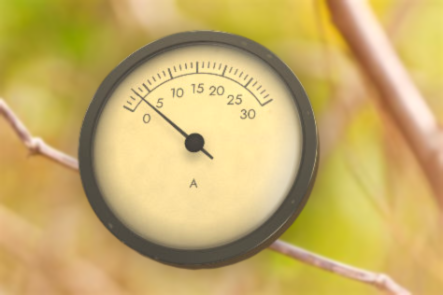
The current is 3 (A)
